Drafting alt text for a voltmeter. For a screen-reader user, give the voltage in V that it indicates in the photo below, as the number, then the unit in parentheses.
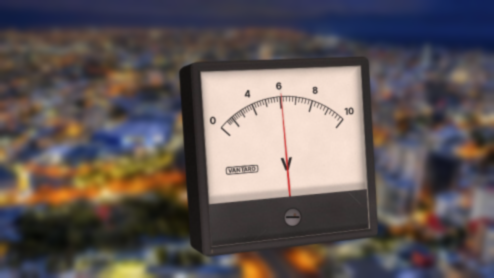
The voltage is 6 (V)
